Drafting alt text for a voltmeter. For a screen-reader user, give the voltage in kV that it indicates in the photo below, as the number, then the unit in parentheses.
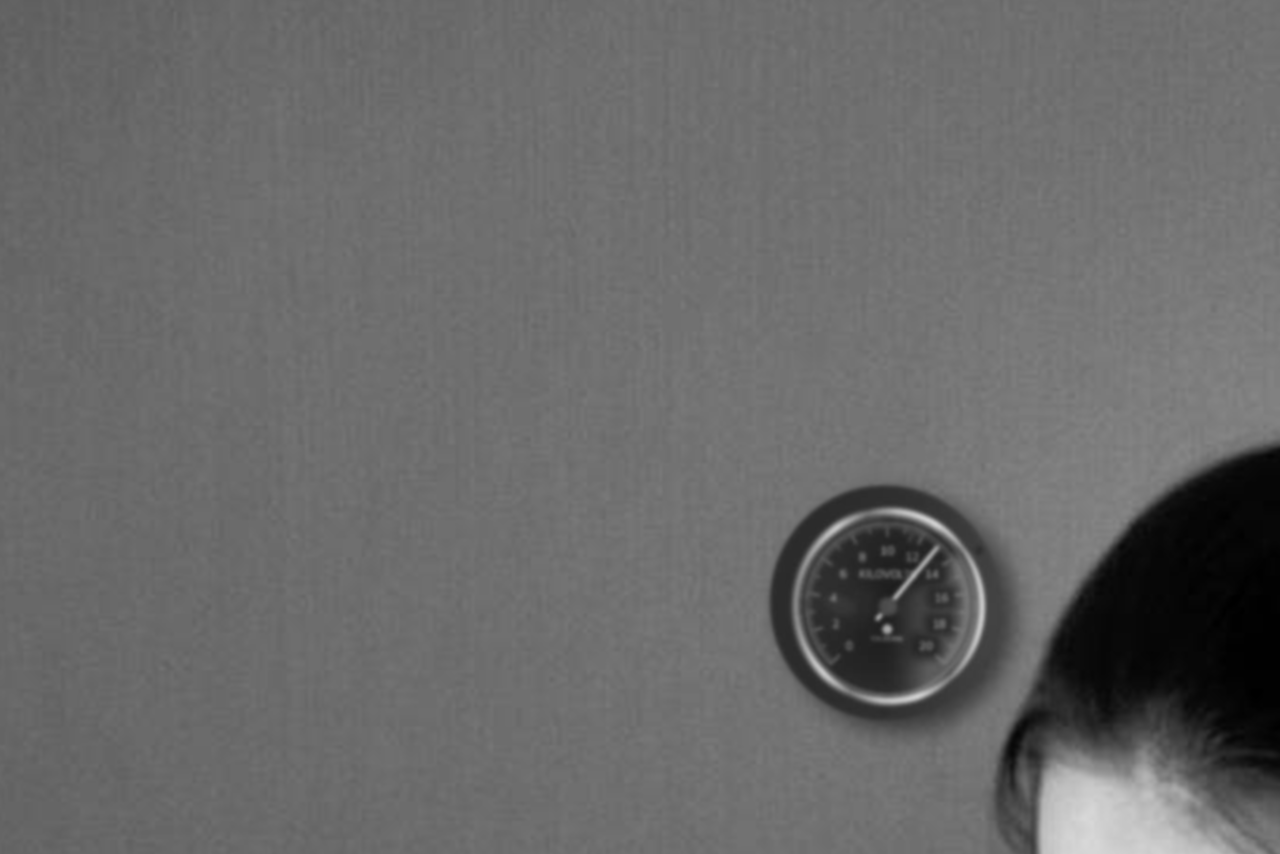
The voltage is 13 (kV)
